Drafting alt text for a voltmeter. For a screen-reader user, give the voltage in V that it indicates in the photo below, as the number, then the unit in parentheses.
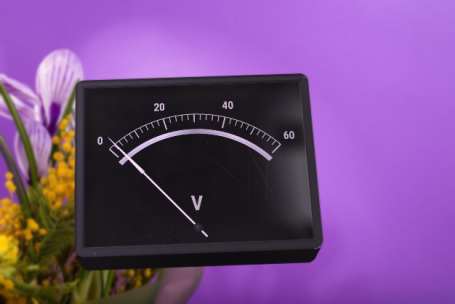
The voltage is 2 (V)
